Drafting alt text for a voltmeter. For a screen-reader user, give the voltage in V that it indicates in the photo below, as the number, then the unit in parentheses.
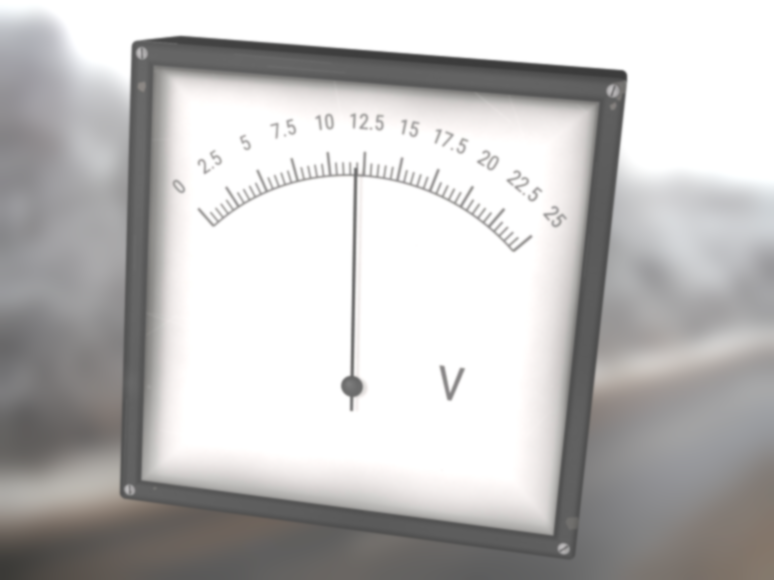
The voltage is 12 (V)
